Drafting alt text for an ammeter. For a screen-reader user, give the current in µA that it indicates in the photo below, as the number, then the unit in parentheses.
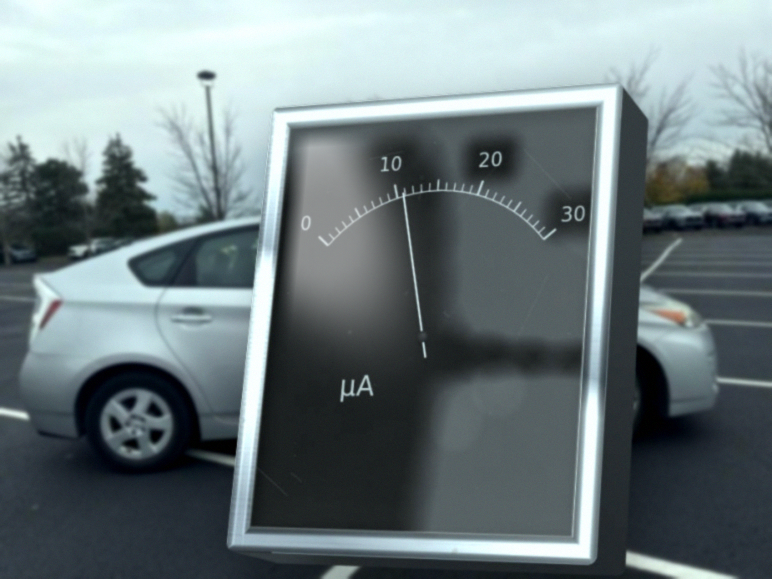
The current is 11 (µA)
